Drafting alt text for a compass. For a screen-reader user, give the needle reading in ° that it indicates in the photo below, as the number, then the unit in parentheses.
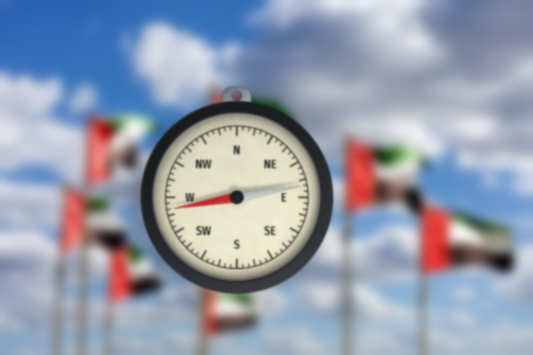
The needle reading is 260 (°)
